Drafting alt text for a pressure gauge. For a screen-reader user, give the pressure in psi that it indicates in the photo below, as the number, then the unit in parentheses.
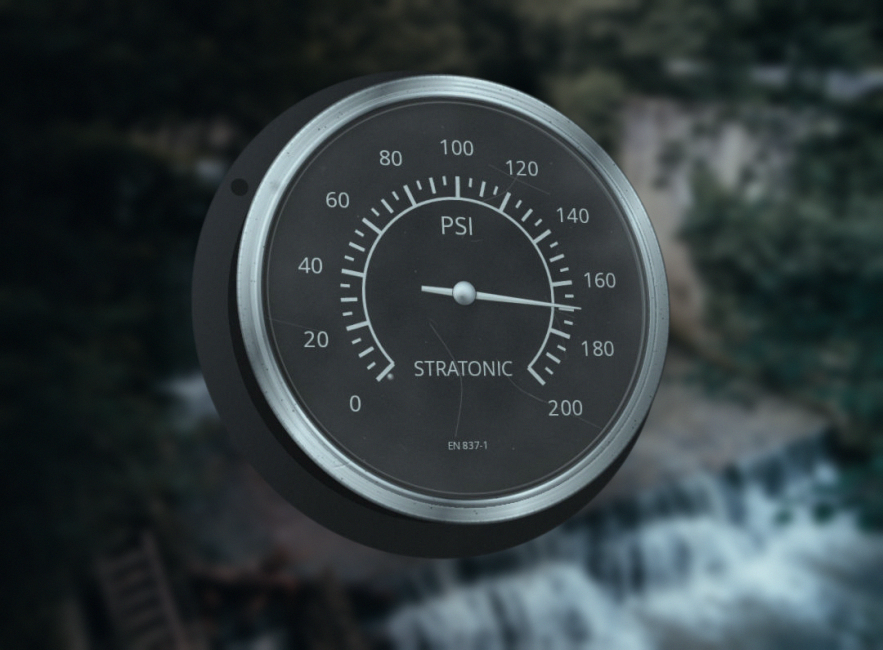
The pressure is 170 (psi)
